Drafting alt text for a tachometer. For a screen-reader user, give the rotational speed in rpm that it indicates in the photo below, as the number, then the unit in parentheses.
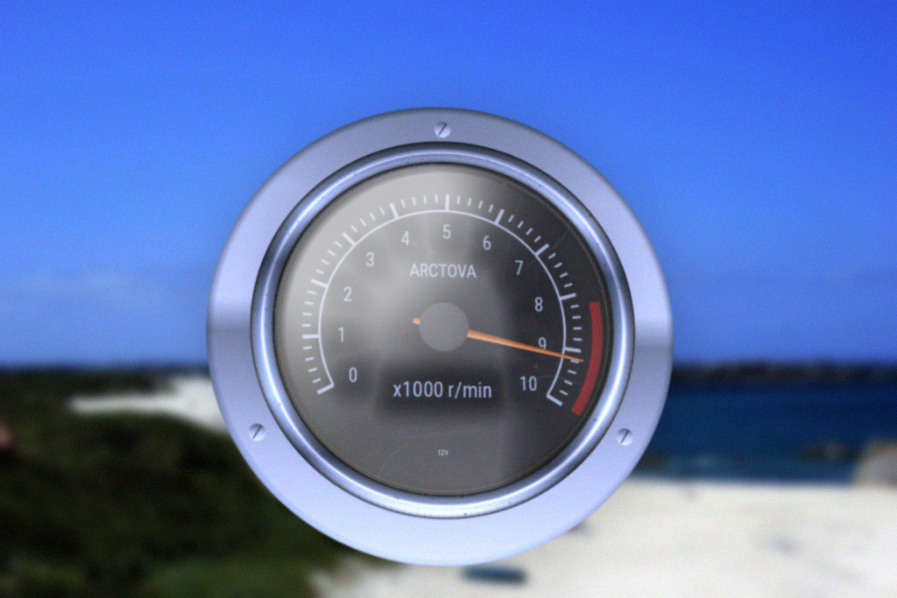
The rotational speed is 9200 (rpm)
